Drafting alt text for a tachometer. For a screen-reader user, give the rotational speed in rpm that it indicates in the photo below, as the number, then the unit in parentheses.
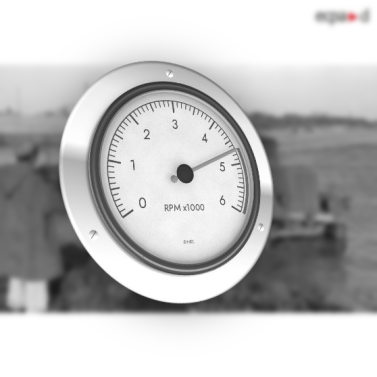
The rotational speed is 4700 (rpm)
